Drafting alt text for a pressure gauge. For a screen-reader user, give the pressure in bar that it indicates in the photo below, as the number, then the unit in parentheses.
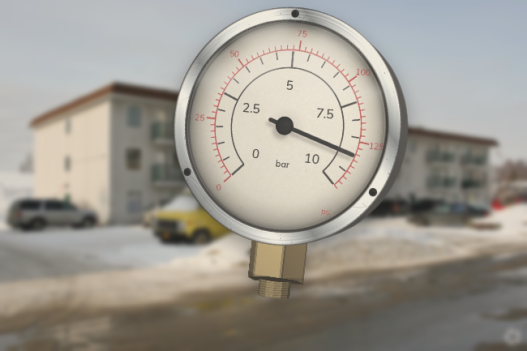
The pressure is 9 (bar)
